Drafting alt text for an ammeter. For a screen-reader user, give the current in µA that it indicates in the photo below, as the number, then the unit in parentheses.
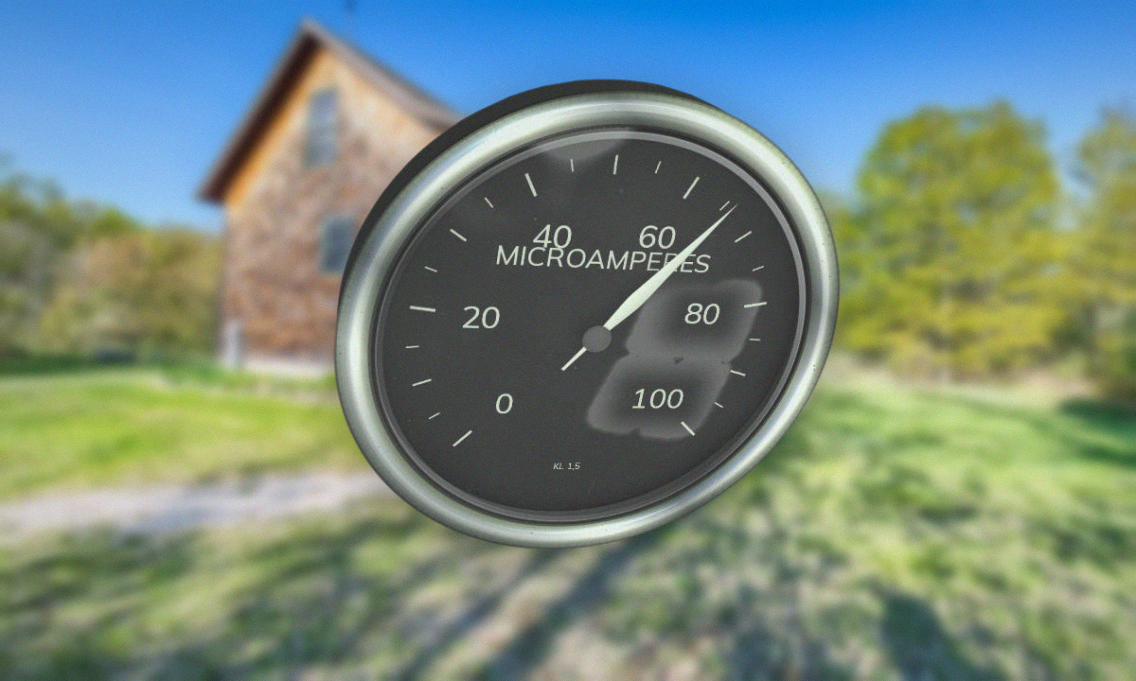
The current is 65 (µA)
